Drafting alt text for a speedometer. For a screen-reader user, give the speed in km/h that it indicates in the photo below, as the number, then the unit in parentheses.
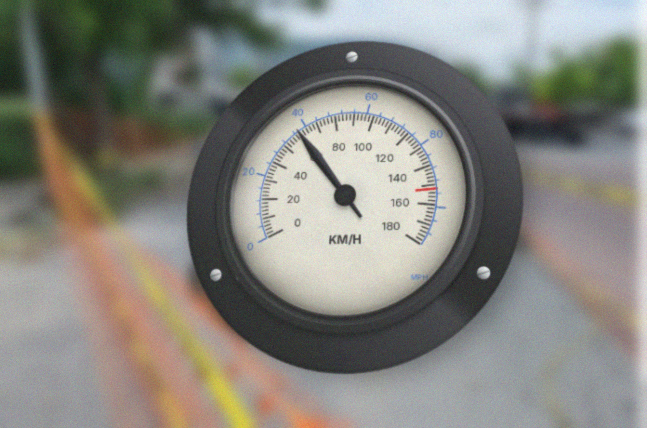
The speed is 60 (km/h)
